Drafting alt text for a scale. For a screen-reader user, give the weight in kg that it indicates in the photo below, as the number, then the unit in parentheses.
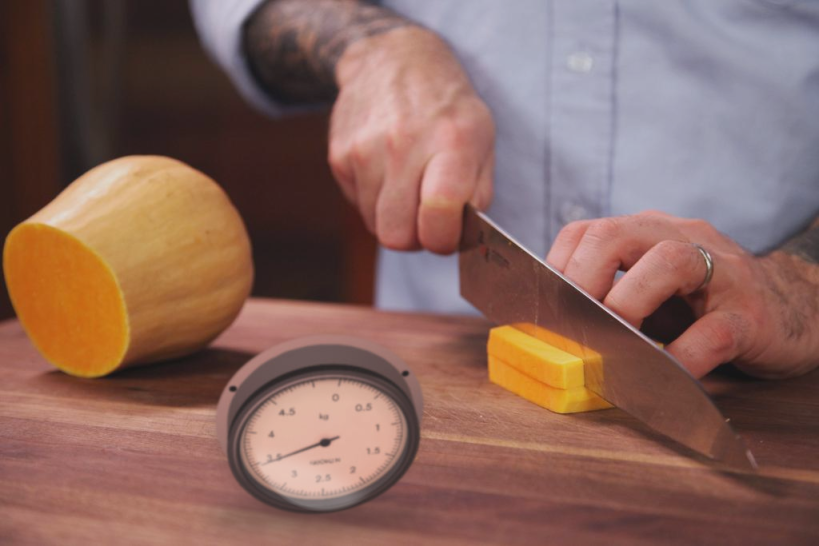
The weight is 3.5 (kg)
